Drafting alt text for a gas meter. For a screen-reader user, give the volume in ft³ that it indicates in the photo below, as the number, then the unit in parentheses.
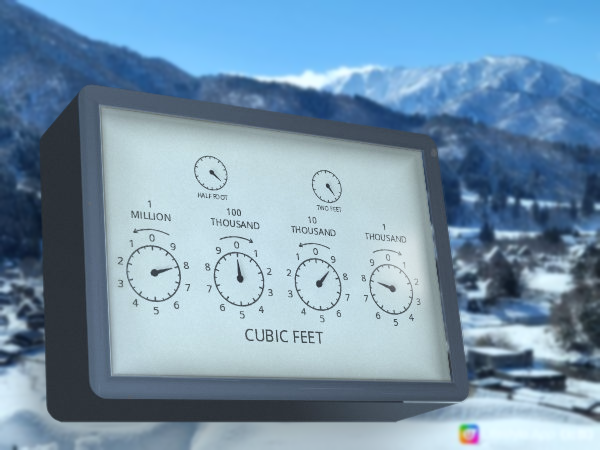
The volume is 798800 (ft³)
